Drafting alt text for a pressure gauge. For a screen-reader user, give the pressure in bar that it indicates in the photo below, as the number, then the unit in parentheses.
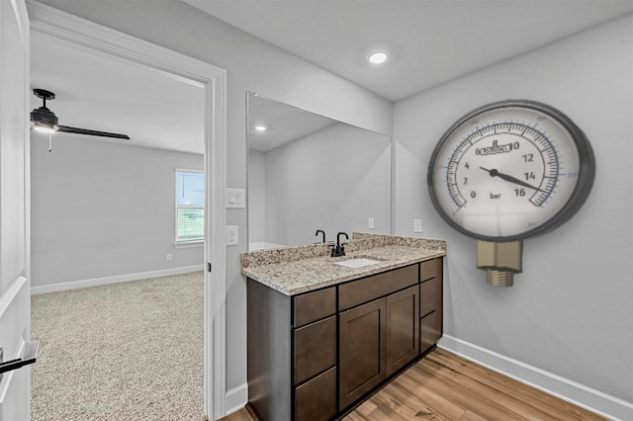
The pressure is 15 (bar)
